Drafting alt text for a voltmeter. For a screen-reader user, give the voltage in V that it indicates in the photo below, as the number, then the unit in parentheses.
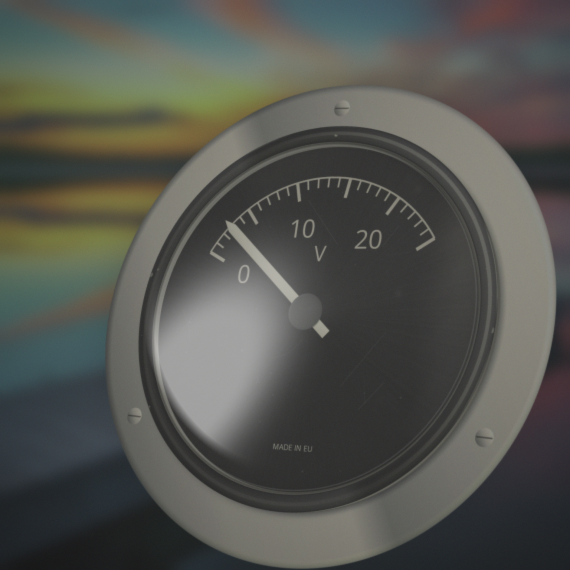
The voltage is 3 (V)
